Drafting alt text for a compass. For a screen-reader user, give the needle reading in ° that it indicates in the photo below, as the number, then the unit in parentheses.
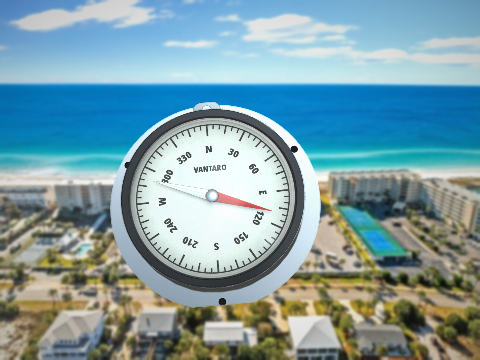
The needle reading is 110 (°)
